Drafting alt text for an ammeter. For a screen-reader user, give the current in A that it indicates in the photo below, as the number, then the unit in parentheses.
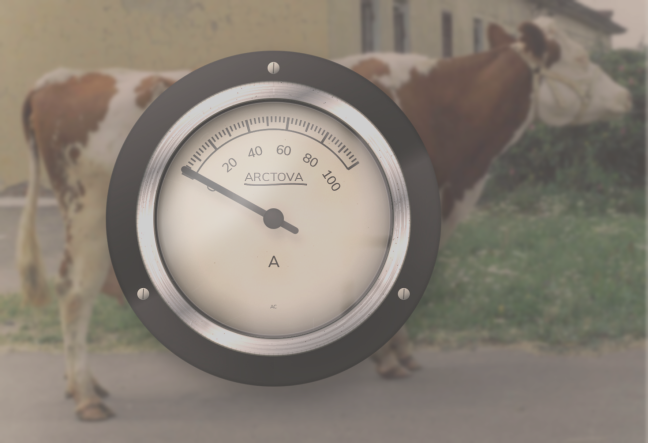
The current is 2 (A)
